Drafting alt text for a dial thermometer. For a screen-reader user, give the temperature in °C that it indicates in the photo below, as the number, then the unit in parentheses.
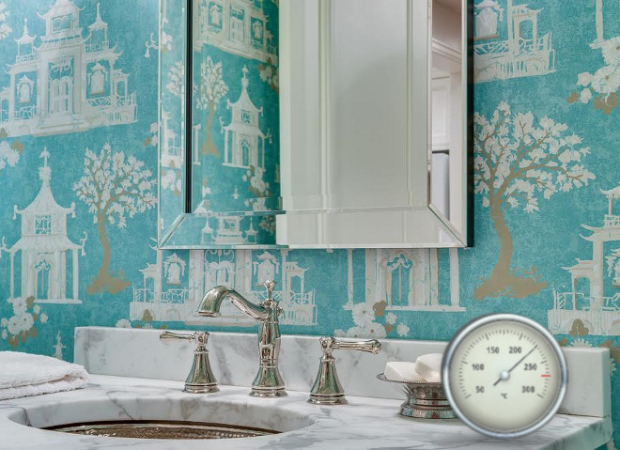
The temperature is 225 (°C)
